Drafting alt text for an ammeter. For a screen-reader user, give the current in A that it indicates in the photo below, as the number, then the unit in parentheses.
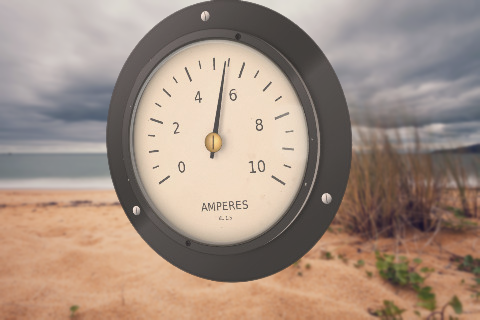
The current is 5.5 (A)
